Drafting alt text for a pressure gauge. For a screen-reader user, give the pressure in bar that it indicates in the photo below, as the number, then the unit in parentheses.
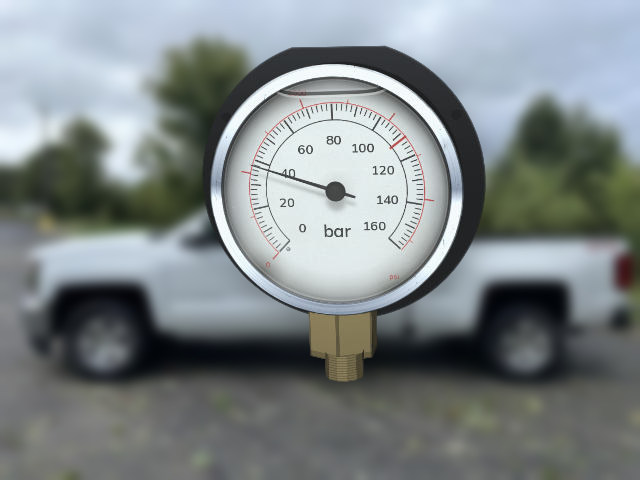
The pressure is 38 (bar)
